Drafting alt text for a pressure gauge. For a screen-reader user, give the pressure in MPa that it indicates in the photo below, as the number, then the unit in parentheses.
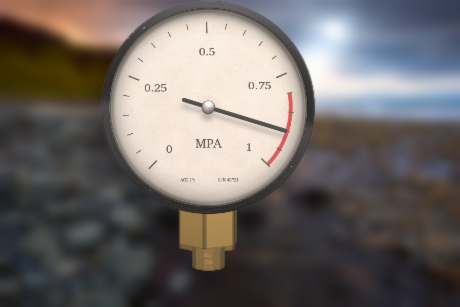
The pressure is 0.9 (MPa)
